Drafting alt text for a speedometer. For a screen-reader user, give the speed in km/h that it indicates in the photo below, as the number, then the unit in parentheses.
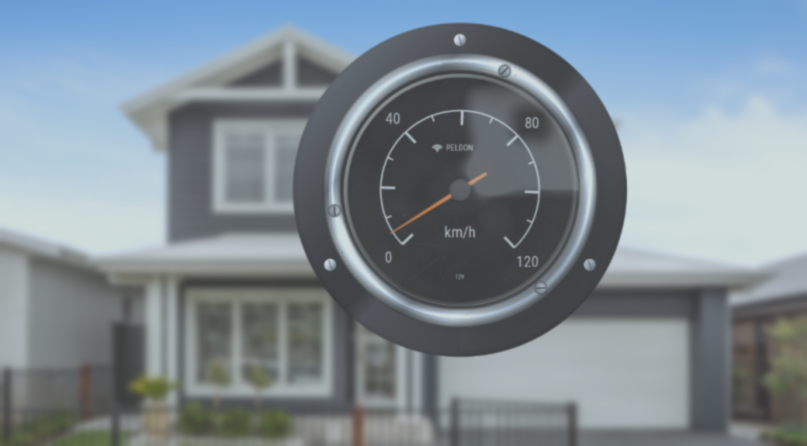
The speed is 5 (km/h)
